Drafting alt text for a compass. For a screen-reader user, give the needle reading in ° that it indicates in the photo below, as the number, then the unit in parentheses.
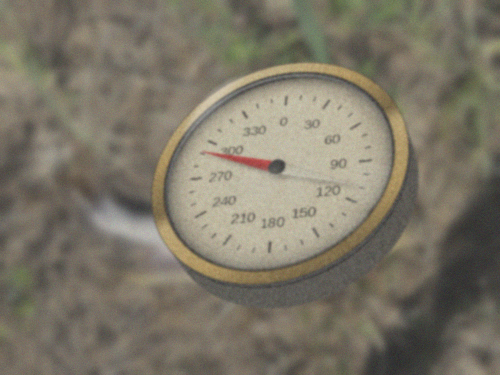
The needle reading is 290 (°)
